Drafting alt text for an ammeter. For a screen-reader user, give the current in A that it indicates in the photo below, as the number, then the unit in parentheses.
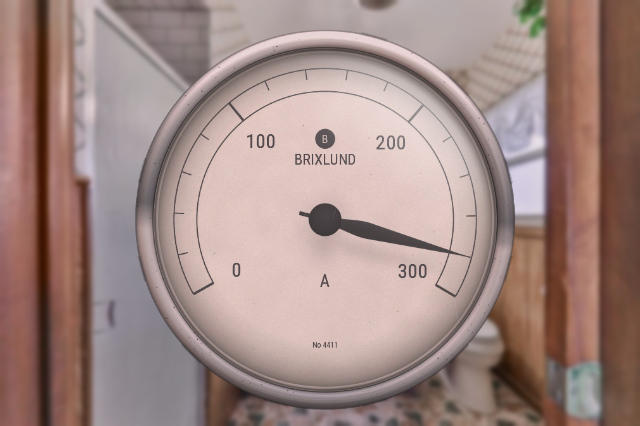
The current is 280 (A)
